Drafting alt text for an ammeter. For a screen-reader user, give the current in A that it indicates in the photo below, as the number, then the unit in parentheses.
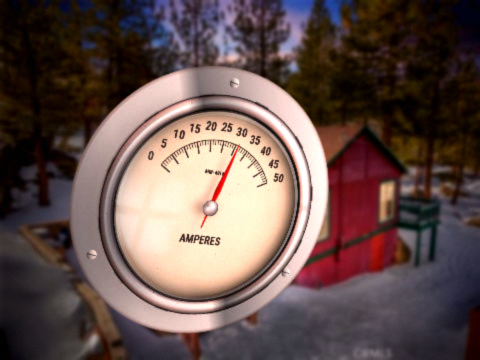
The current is 30 (A)
